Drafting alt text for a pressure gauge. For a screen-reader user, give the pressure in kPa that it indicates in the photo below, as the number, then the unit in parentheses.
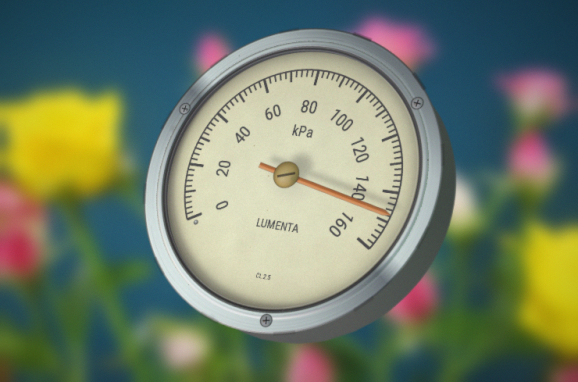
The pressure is 148 (kPa)
